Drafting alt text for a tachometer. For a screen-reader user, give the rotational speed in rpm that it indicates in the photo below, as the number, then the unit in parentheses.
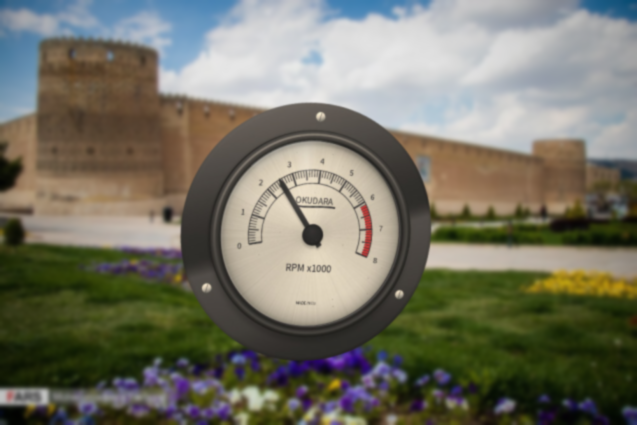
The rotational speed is 2500 (rpm)
